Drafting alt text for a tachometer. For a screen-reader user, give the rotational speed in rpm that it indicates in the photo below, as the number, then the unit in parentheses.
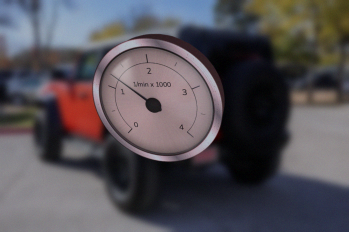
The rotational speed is 1250 (rpm)
